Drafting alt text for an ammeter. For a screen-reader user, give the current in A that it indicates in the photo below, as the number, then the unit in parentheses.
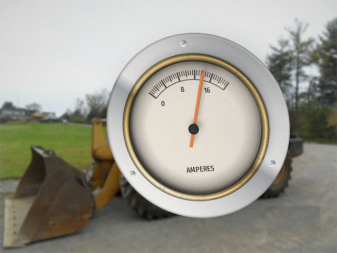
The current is 14 (A)
